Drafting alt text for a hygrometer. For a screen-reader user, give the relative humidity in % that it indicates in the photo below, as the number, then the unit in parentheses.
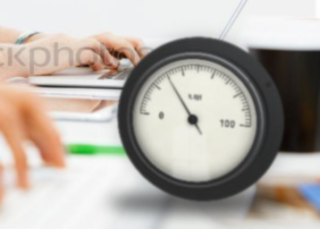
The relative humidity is 30 (%)
